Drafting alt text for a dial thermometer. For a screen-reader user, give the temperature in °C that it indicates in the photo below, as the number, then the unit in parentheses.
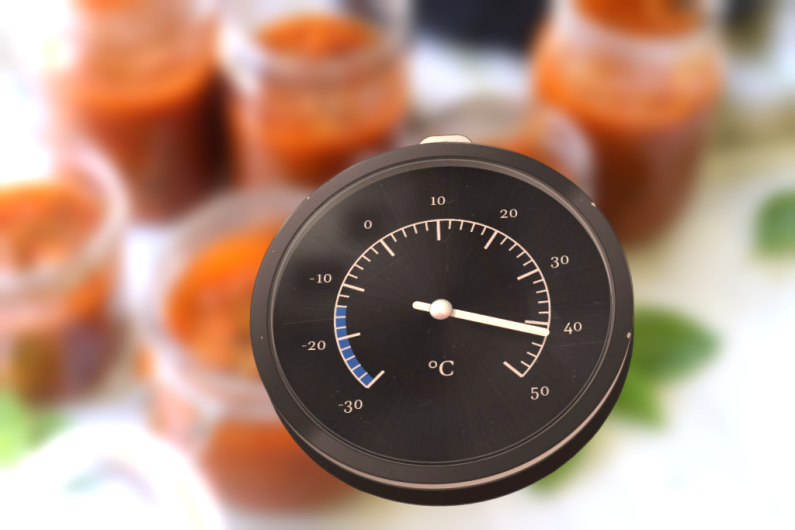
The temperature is 42 (°C)
